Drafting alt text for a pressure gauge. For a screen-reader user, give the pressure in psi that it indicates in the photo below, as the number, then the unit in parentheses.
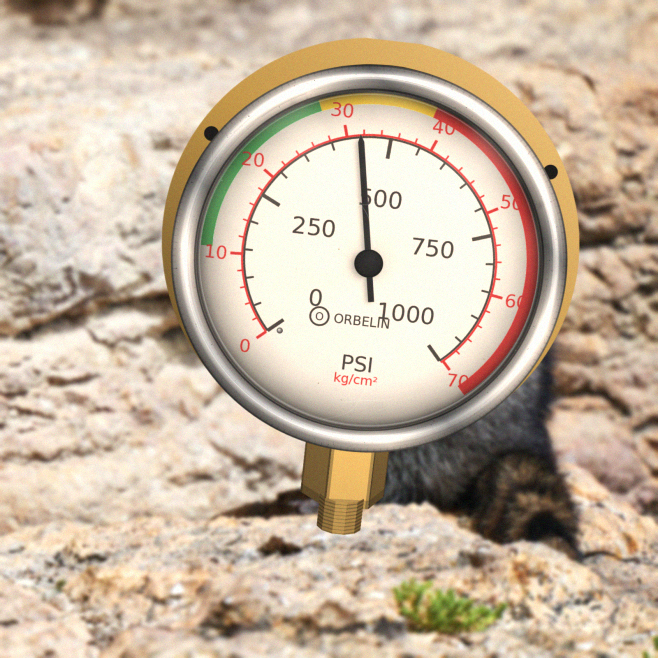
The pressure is 450 (psi)
